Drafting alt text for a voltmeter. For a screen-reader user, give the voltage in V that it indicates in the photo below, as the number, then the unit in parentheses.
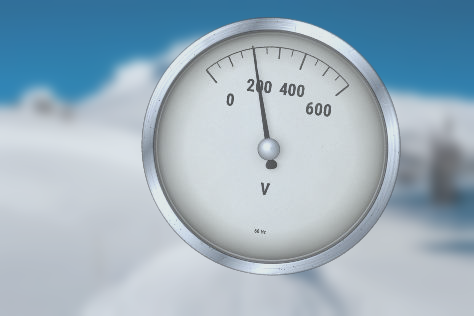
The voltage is 200 (V)
